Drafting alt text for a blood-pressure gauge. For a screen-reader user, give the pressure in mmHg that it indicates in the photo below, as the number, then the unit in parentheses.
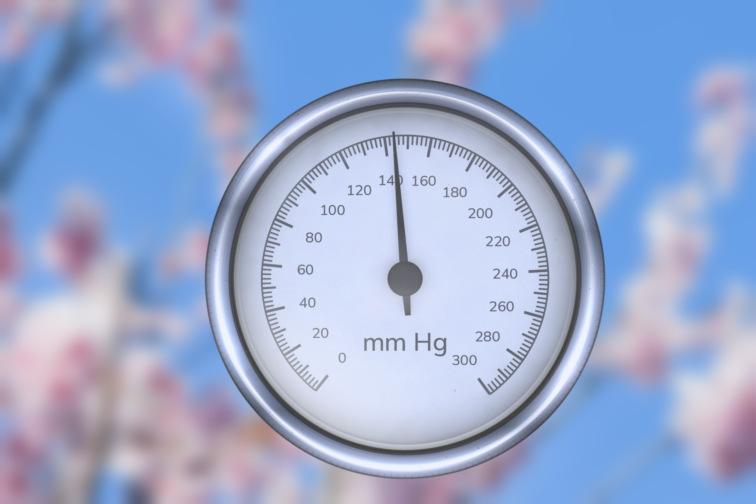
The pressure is 144 (mmHg)
